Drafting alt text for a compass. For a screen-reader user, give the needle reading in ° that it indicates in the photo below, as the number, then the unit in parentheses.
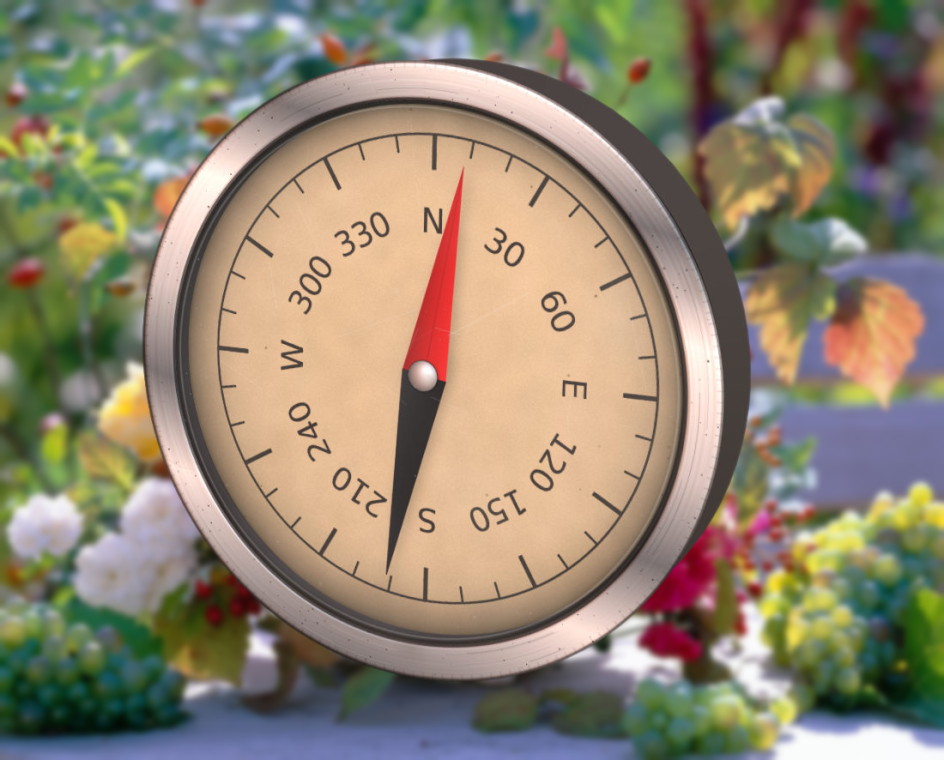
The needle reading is 10 (°)
